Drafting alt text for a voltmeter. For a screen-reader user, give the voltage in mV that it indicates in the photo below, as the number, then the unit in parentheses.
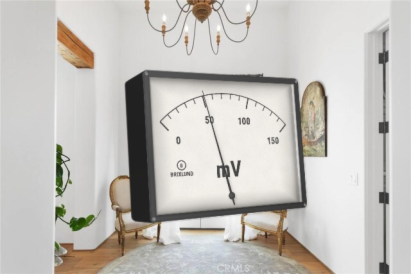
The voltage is 50 (mV)
